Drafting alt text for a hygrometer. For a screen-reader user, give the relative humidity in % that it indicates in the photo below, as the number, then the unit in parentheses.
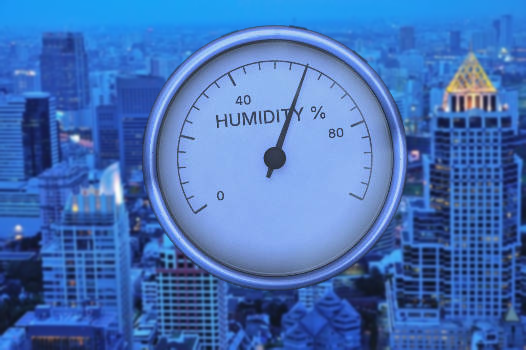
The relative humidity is 60 (%)
